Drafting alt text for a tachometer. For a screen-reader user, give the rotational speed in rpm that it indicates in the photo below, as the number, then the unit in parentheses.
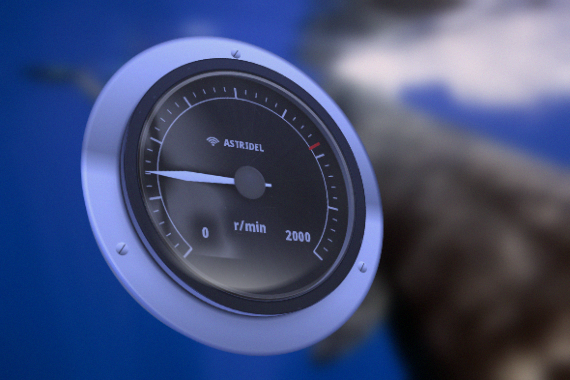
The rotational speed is 350 (rpm)
